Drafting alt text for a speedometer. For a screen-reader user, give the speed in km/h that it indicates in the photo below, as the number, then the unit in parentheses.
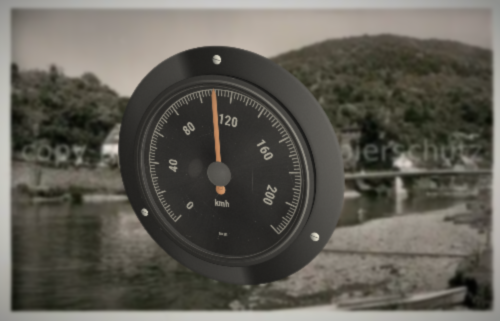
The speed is 110 (km/h)
